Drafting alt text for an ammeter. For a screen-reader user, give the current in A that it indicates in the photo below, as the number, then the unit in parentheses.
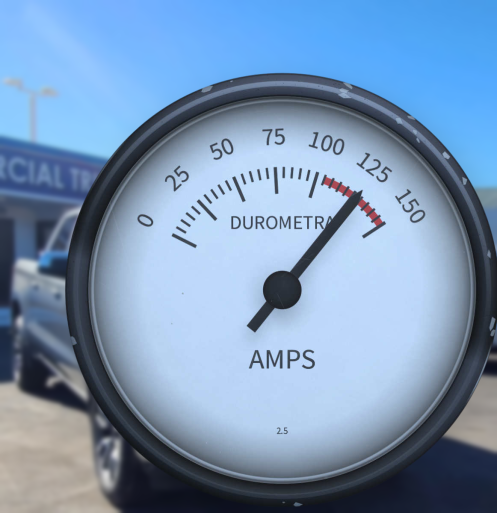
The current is 127.5 (A)
